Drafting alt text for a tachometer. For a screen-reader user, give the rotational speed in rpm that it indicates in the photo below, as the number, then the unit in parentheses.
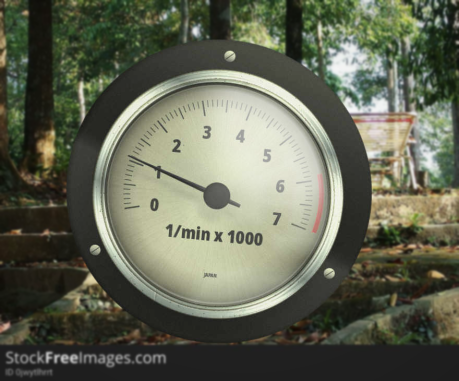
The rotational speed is 1100 (rpm)
